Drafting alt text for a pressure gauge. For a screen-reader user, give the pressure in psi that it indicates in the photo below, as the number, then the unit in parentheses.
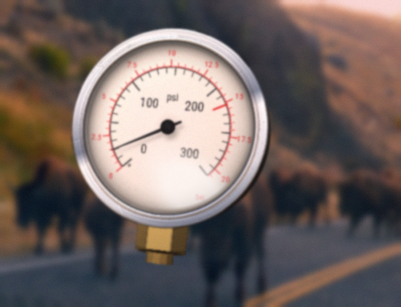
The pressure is 20 (psi)
